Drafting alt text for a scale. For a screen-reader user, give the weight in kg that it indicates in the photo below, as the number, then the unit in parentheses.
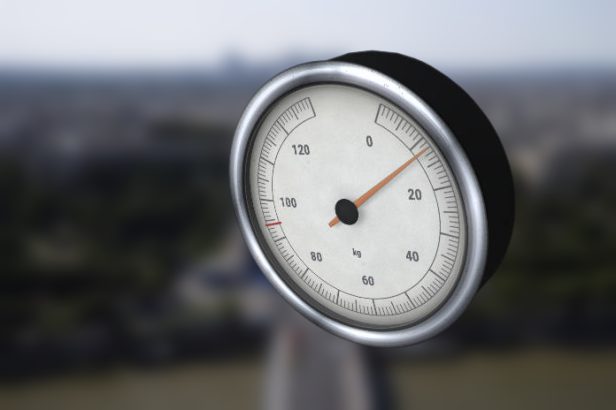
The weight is 12 (kg)
